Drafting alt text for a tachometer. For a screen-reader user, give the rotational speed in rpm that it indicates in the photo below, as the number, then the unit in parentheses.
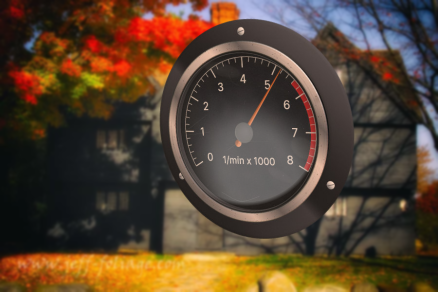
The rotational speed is 5200 (rpm)
